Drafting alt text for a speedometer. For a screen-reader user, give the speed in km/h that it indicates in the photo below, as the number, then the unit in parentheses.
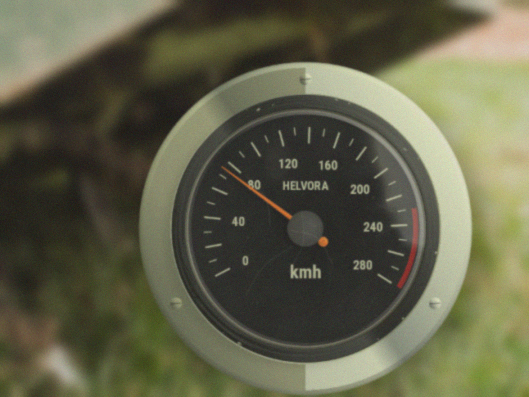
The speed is 75 (km/h)
